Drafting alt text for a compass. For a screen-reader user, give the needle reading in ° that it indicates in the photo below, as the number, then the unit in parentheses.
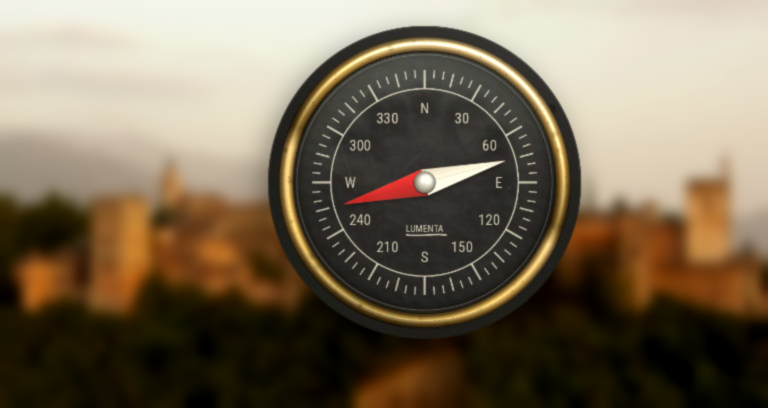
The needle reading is 255 (°)
